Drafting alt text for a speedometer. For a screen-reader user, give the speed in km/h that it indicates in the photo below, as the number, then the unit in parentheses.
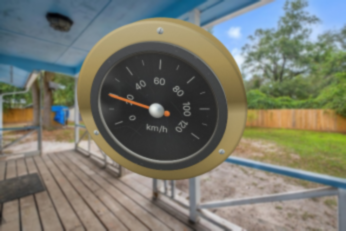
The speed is 20 (km/h)
